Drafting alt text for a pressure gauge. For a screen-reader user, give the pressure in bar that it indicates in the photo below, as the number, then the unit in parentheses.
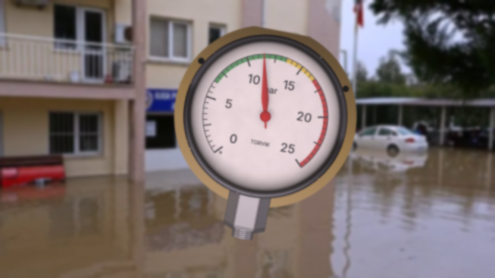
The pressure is 11.5 (bar)
